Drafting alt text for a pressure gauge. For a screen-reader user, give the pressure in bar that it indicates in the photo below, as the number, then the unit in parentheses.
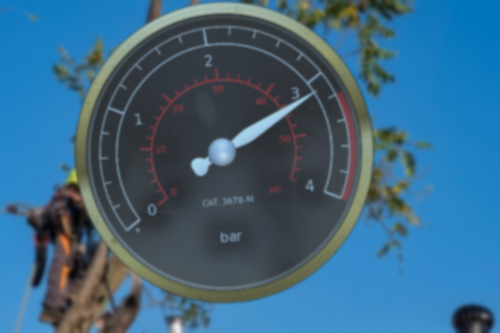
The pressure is 3.1 (bar)
